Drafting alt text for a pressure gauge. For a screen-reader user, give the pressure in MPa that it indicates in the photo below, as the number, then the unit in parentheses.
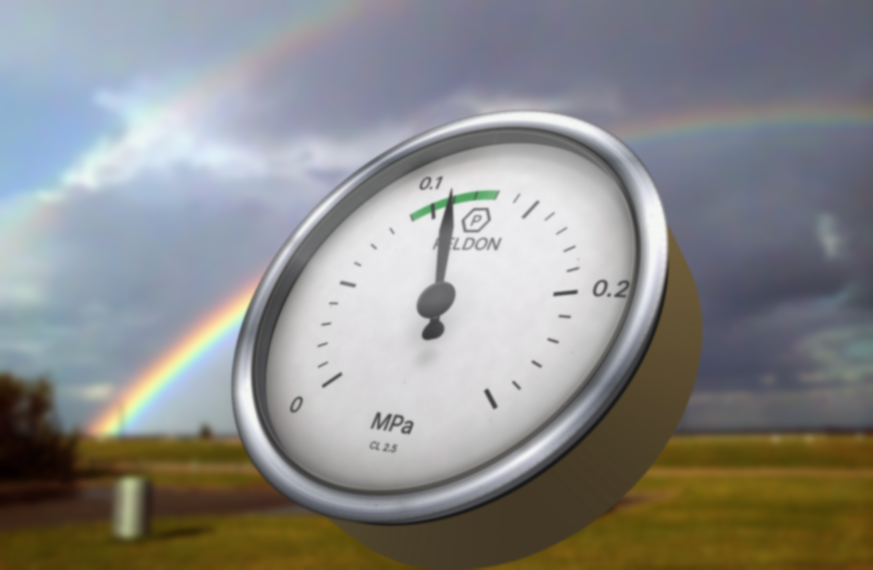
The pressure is 0.11 (MPa)
